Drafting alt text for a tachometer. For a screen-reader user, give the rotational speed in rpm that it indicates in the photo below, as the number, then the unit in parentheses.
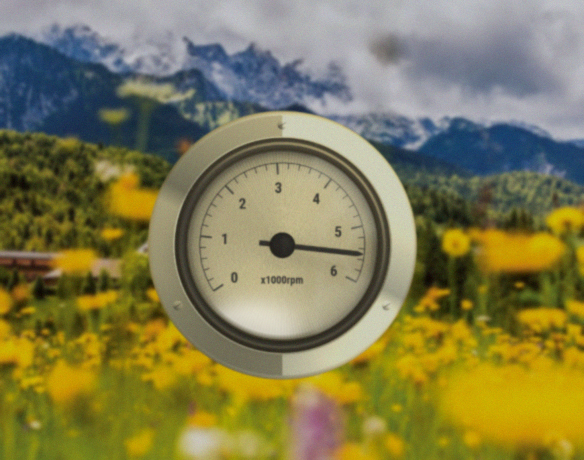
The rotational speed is 5500 (rpm)
